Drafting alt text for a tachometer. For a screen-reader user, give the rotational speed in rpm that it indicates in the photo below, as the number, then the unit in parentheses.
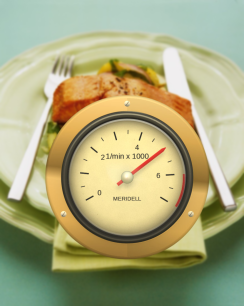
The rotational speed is 5000 (rpm)
